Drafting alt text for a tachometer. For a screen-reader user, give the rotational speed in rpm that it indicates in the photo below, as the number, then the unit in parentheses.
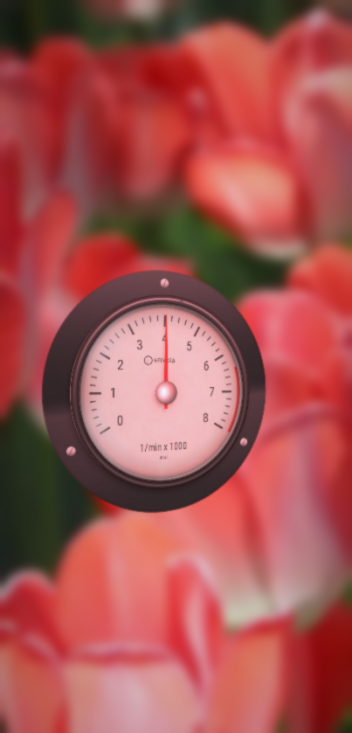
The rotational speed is 4000 (rpm)
